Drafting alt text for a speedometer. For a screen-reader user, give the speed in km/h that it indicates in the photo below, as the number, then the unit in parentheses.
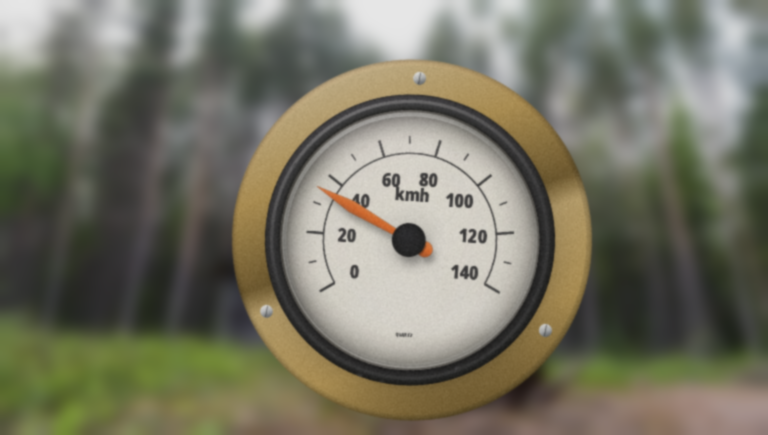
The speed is 35 (km/h)
